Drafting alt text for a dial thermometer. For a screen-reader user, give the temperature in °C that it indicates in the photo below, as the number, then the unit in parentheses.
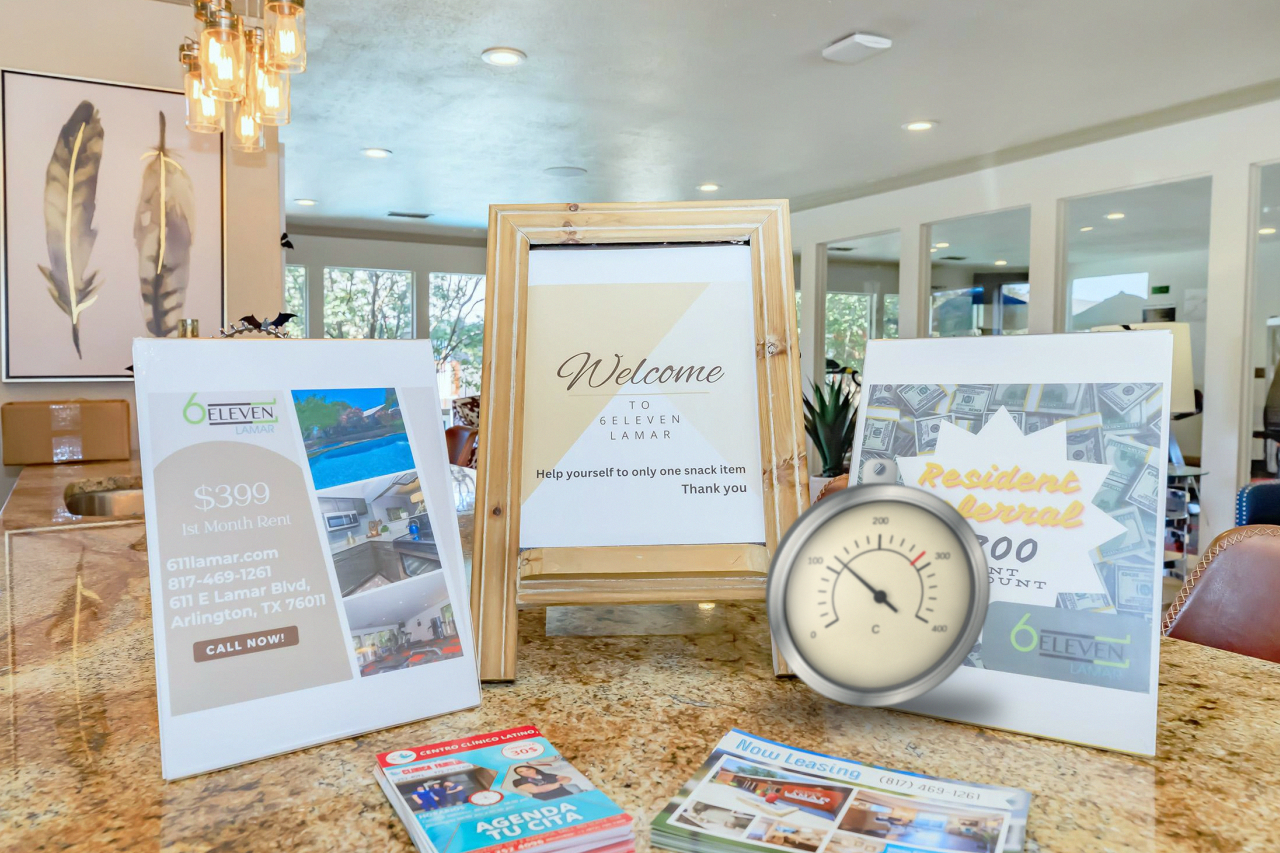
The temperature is 120 (°C)
